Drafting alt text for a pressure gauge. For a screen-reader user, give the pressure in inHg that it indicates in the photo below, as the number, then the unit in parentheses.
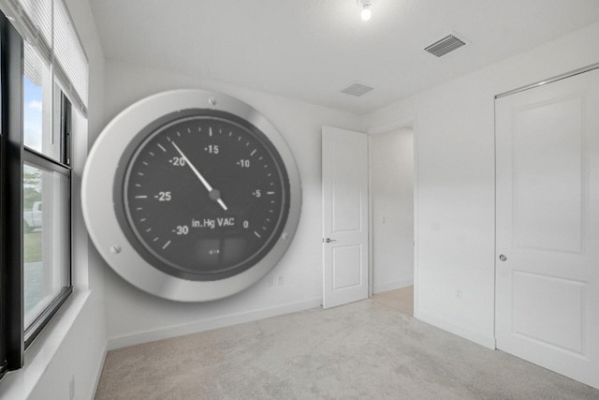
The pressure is -19 (inHg)
